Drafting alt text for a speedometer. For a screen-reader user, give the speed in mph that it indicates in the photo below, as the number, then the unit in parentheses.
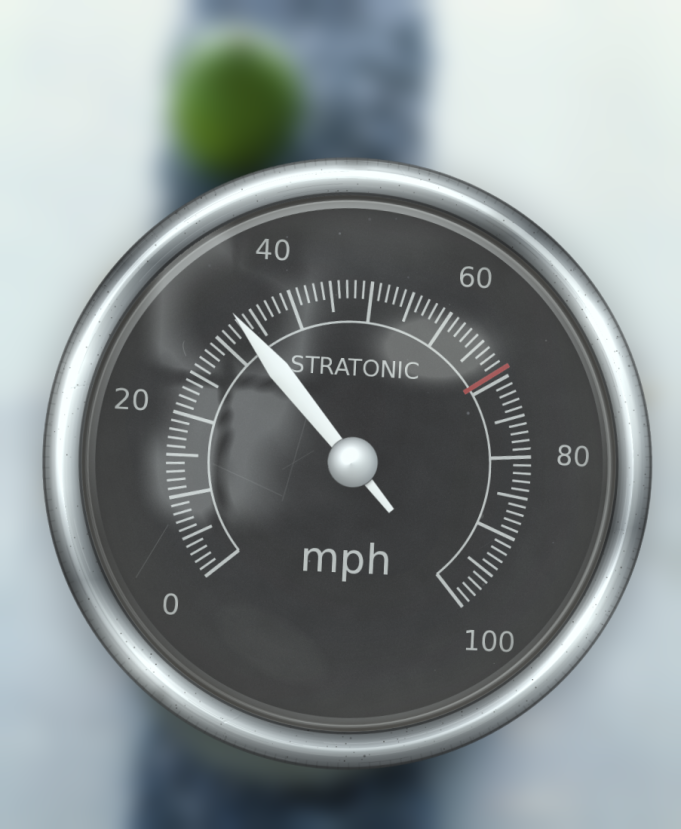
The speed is 33 (mph)
